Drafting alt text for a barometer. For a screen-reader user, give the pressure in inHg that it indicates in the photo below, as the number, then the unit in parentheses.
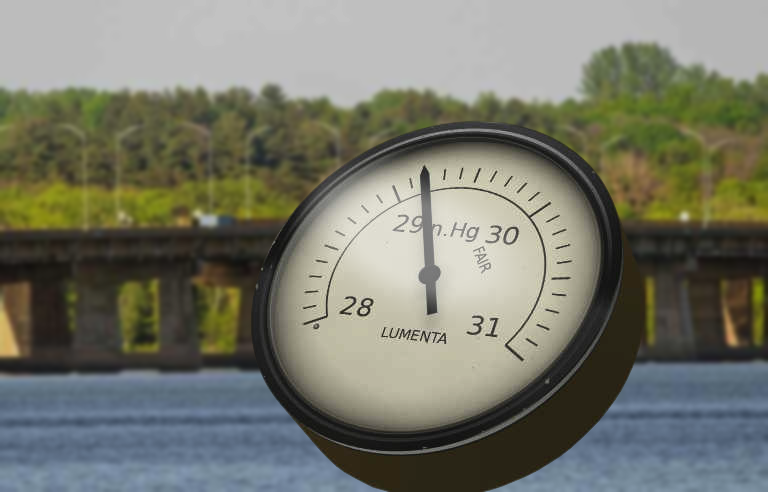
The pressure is 29.2 (inHg)
